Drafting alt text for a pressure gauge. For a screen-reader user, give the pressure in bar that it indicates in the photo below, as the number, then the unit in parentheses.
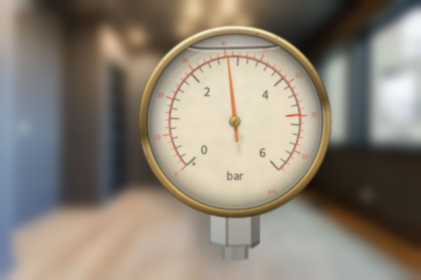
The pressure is 2.8 (bar)
